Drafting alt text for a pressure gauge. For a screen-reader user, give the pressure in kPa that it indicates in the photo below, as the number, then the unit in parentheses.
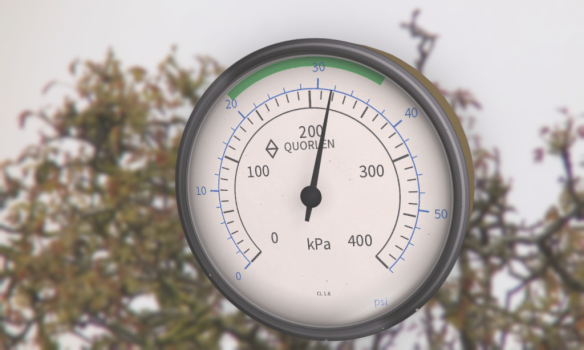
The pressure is 220 (kPa)
